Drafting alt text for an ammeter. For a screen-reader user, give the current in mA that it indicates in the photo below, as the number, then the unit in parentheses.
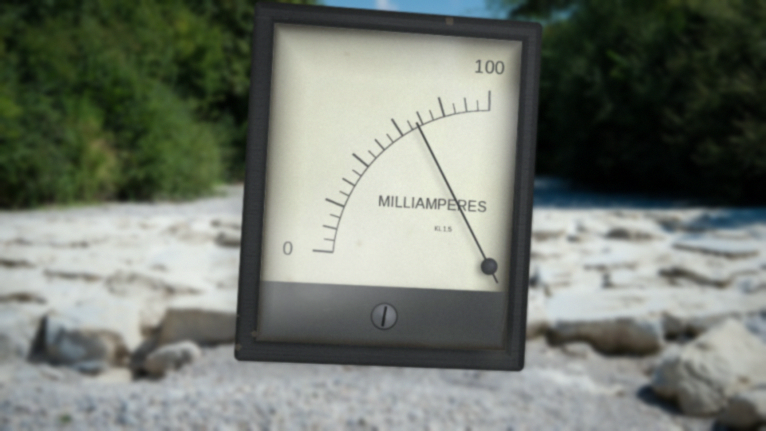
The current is 67.5 (mA)
